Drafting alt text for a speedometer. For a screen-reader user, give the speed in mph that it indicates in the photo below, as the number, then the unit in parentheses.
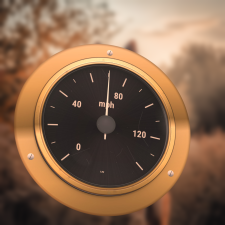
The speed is 70 (mph)
